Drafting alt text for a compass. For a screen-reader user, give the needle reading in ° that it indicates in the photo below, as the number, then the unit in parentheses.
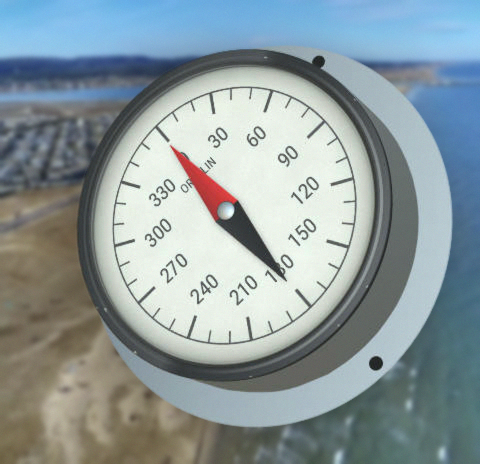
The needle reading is 0 (°)
